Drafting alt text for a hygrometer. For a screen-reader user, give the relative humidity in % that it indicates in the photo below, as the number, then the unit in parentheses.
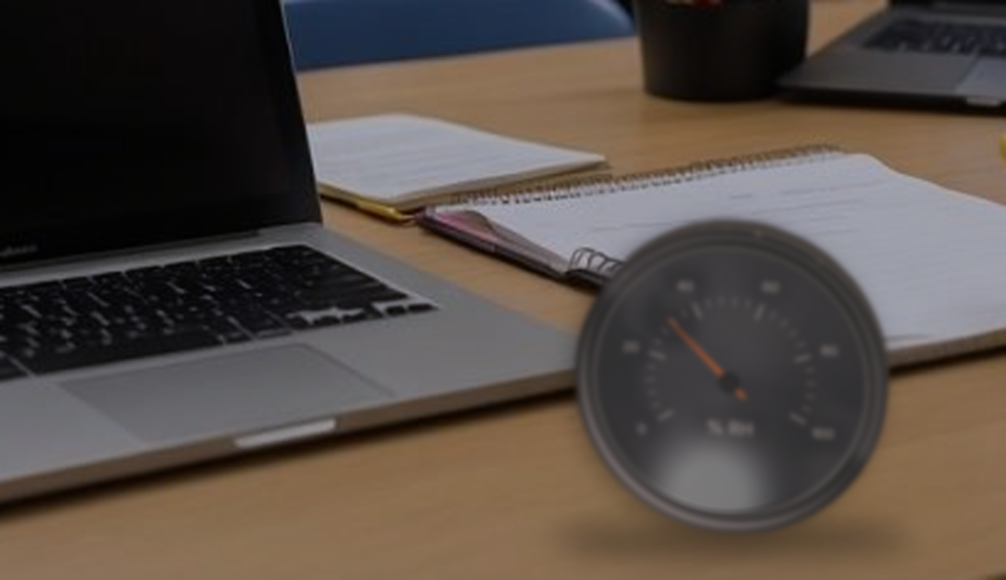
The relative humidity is 32 (%)
